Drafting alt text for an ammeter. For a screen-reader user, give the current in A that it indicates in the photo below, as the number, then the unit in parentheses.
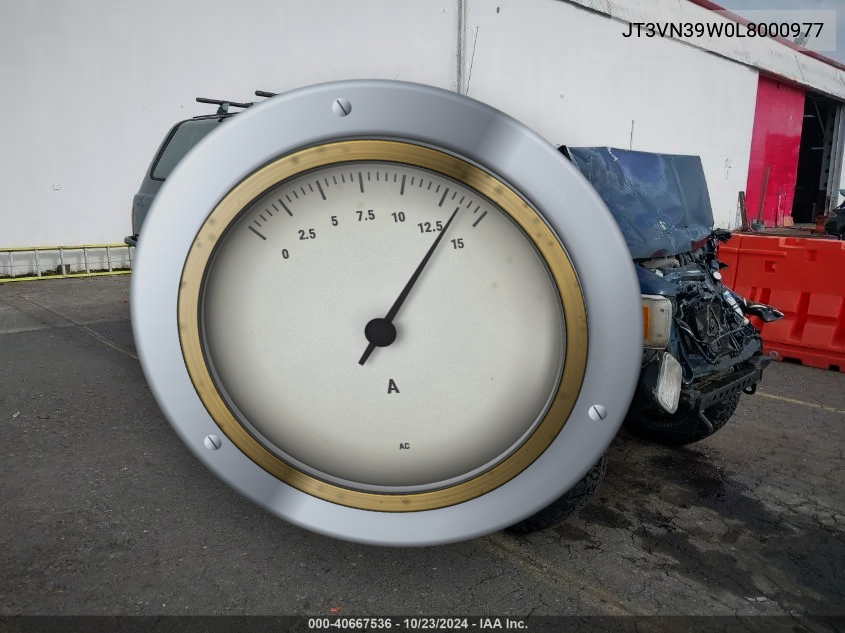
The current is 13.5 (A)
